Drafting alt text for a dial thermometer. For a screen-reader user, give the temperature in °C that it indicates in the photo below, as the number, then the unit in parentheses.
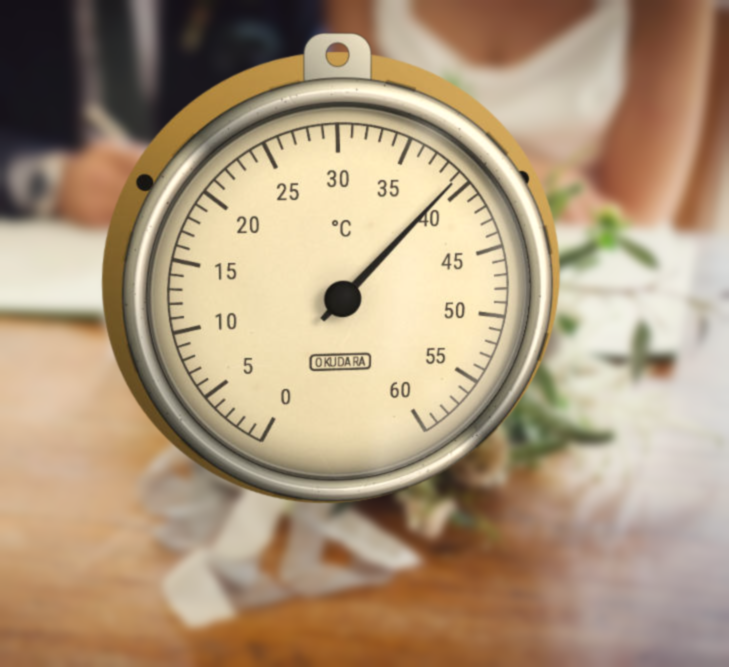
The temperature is 39 (°C)
